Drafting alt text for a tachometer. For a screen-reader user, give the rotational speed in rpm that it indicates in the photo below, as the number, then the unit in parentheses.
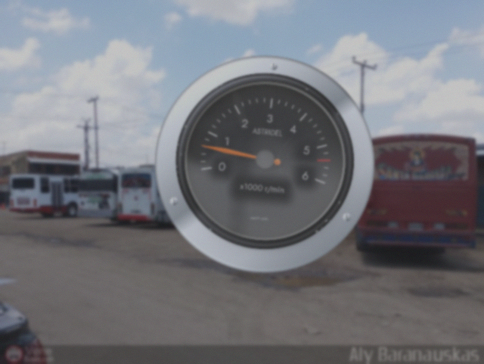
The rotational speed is 600 (rpm)
